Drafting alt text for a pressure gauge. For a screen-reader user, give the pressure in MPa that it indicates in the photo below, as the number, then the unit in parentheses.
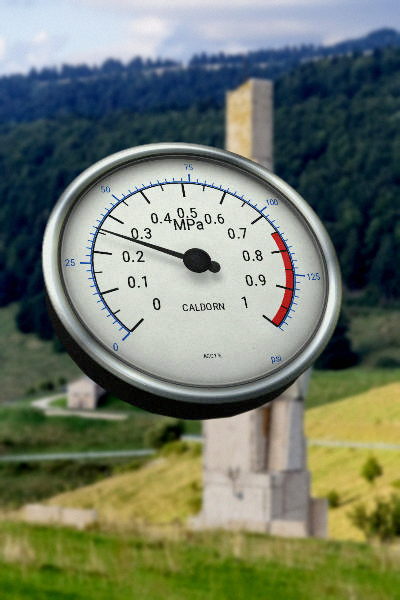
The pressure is 0.25 (MPa)
